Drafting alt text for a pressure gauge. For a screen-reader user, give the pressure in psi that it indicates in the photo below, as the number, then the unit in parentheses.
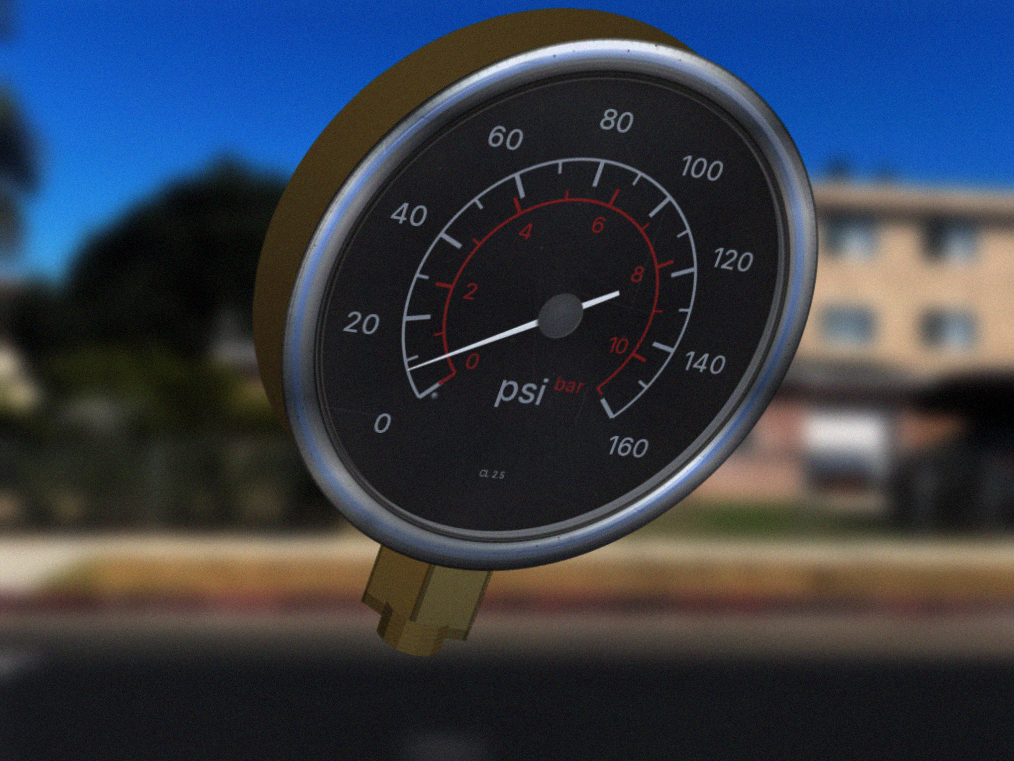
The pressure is 10 (psi)
